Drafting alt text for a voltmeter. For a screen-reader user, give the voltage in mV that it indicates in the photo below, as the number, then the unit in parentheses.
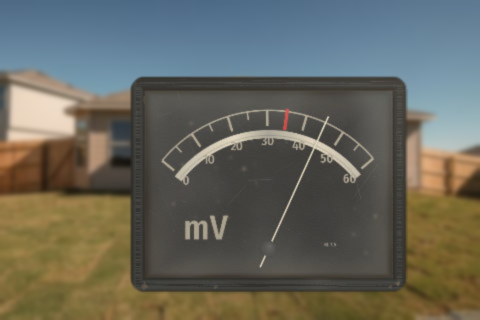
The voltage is 45 (mV)
